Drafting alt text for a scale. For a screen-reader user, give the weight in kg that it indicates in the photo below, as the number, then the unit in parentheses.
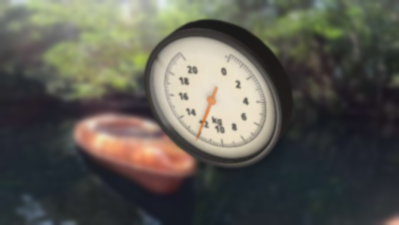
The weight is 12 (kg)
